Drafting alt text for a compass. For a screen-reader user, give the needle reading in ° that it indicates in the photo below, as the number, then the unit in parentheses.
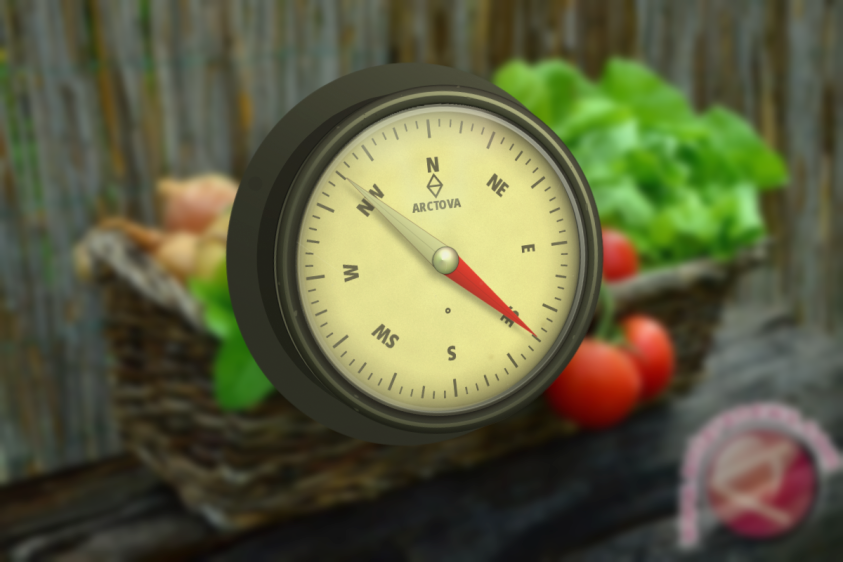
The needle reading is 135 (°)
